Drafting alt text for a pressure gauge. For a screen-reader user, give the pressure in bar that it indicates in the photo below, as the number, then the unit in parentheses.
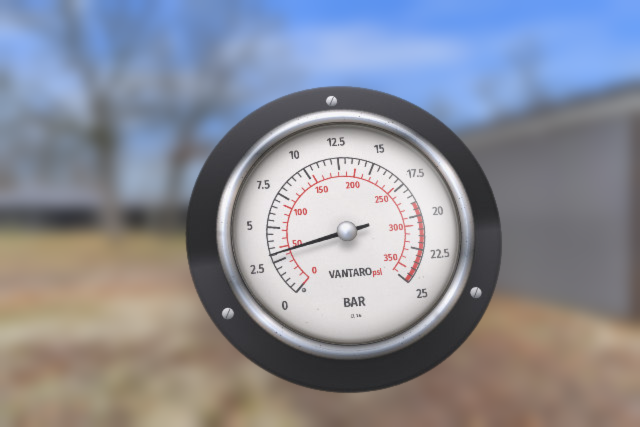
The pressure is 3 (bar)
